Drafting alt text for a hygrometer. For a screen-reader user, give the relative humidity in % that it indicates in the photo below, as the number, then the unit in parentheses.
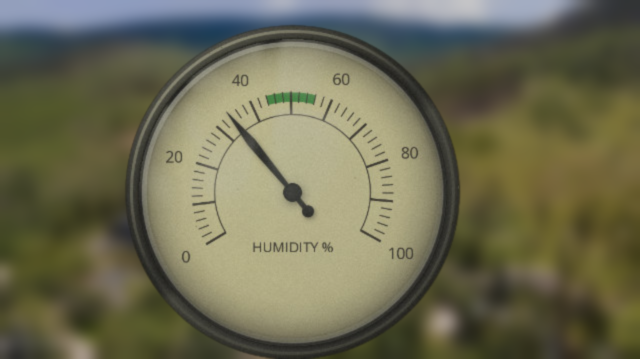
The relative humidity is 34 (%)
